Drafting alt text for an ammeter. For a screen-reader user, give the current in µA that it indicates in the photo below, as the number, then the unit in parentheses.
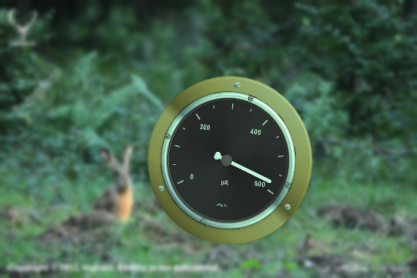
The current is 575 (µA)
